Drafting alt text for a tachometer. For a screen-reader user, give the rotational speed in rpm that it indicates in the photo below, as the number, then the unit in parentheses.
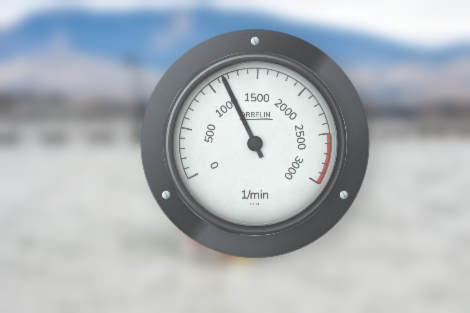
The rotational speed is 1150 (rpm)
